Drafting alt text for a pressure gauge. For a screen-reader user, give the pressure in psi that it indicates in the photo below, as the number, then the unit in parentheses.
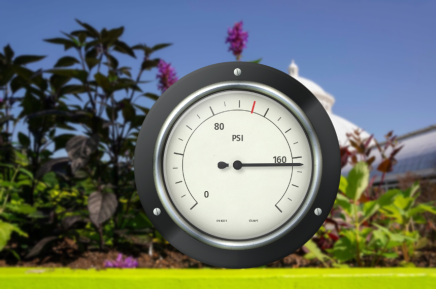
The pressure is 165 (psi)
